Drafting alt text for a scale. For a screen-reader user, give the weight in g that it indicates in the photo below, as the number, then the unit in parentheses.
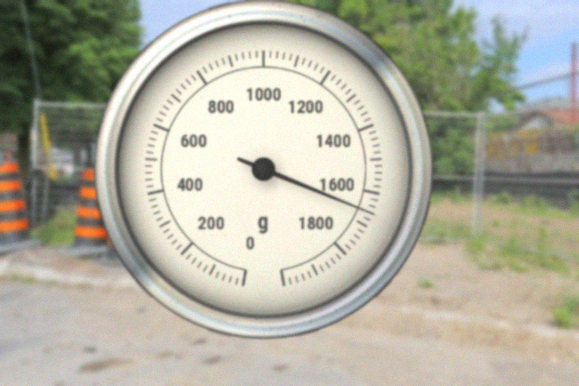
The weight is 1660 (g)
